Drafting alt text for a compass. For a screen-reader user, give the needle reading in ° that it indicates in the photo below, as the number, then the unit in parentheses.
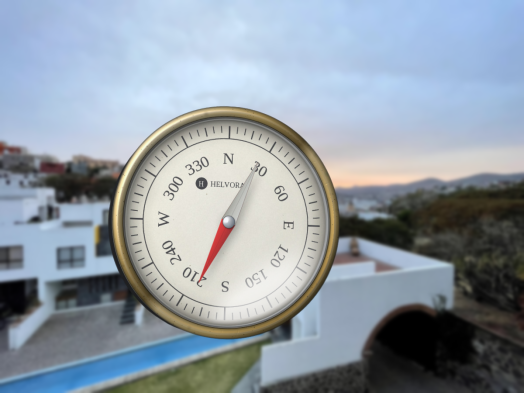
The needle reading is 205 (°)
